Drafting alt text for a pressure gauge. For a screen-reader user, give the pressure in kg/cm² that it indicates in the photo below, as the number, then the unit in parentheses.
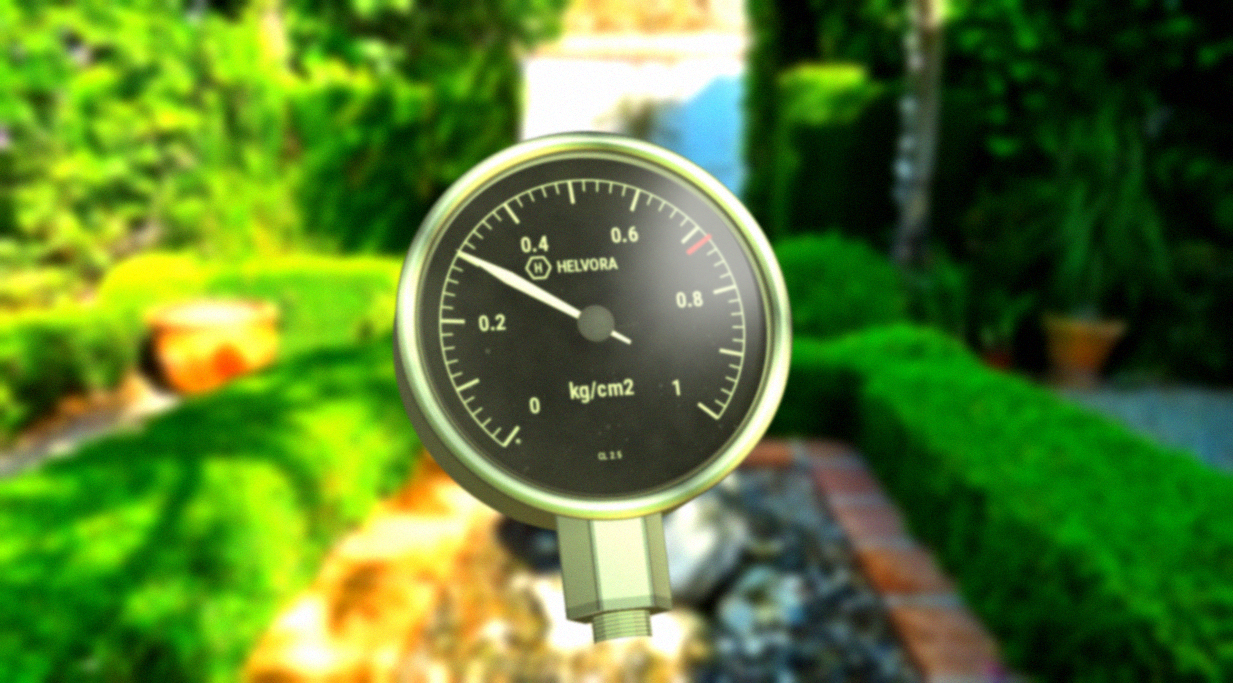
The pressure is 0.3 (kg/cm²)
